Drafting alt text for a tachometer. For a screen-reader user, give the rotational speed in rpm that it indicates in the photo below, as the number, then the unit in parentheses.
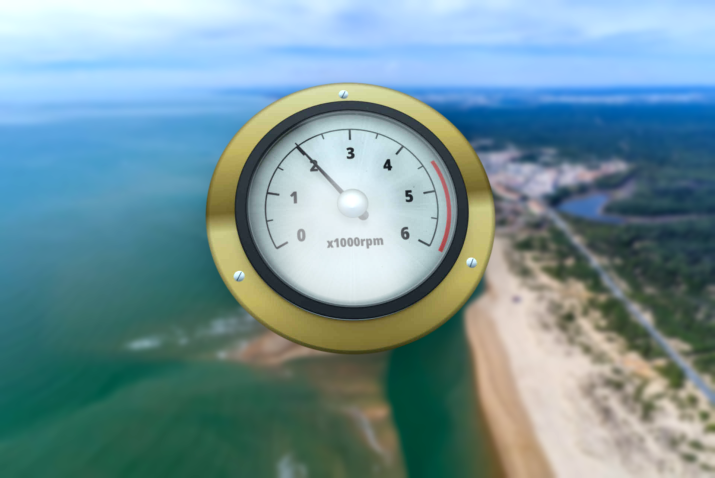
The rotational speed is 2000 (rpm)
